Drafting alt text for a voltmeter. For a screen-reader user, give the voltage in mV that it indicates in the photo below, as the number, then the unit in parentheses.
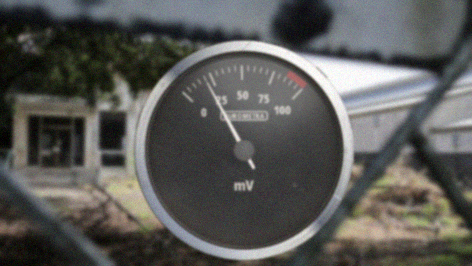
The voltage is 20 (mV)
